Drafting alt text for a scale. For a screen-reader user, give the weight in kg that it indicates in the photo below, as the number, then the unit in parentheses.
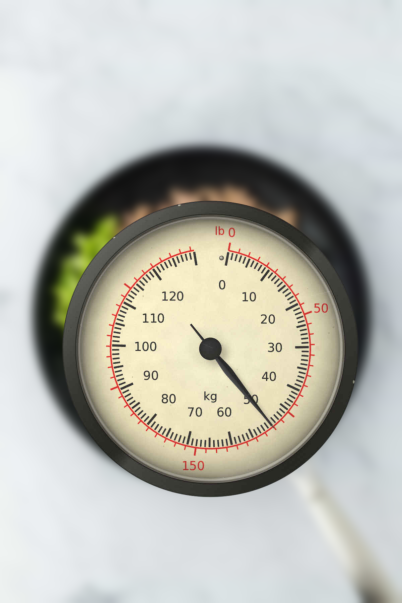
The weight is 50 (kg)
